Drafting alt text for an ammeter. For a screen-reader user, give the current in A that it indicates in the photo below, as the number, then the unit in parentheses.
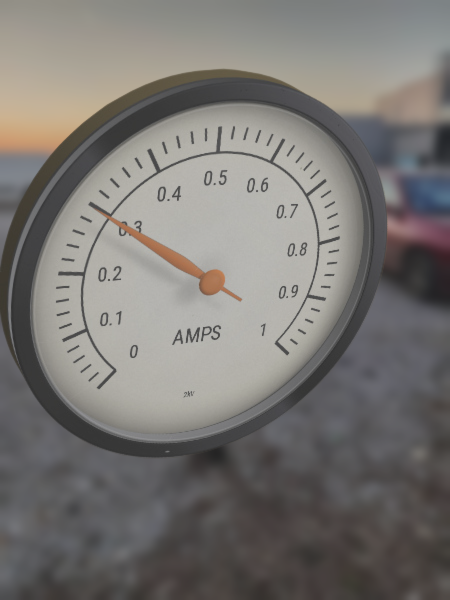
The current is 0.3 (A)
